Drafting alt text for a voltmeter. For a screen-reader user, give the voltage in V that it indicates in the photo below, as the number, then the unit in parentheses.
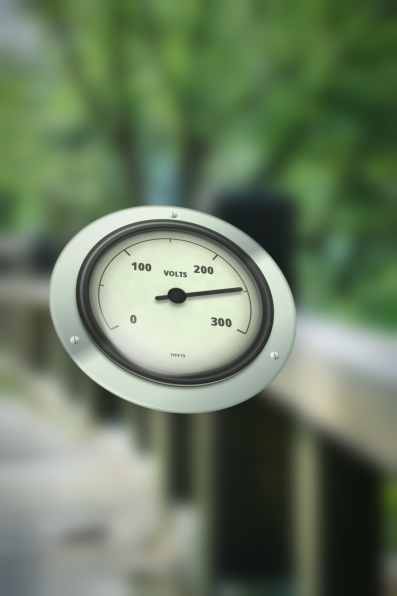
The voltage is 250 (V)
